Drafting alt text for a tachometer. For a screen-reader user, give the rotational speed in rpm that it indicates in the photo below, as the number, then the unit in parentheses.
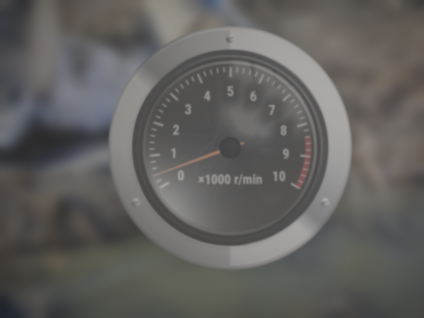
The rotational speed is 400 (rpm)
